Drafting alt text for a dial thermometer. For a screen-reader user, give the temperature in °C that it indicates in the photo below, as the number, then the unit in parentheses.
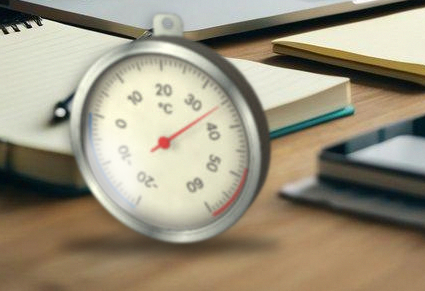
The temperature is 35 (°C)
